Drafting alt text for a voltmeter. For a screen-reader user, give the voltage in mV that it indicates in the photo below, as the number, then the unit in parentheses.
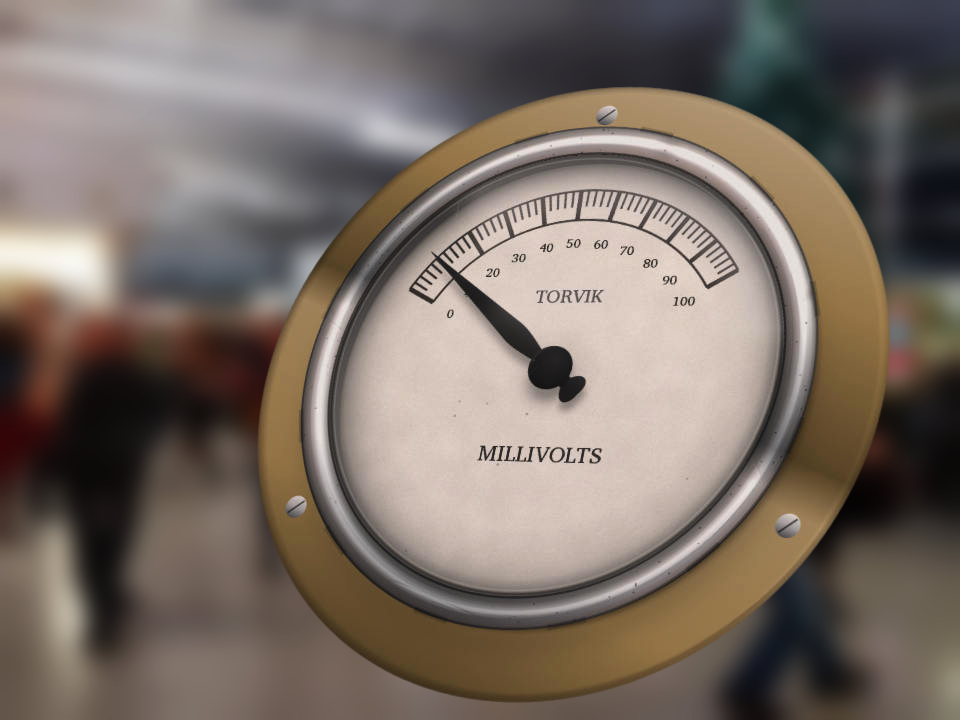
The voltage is 10 (mV)
